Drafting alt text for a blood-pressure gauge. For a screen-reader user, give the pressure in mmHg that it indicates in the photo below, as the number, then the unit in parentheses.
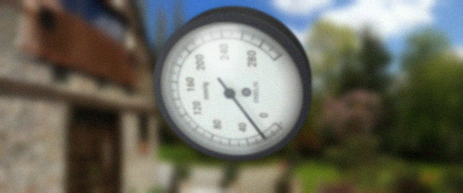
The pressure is 20 (mmHg)
